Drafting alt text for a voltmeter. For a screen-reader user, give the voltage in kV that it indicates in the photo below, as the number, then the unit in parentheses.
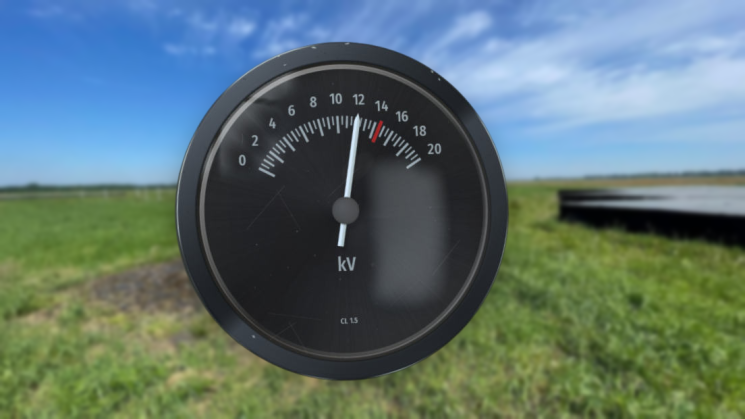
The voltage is 12 (kV)
